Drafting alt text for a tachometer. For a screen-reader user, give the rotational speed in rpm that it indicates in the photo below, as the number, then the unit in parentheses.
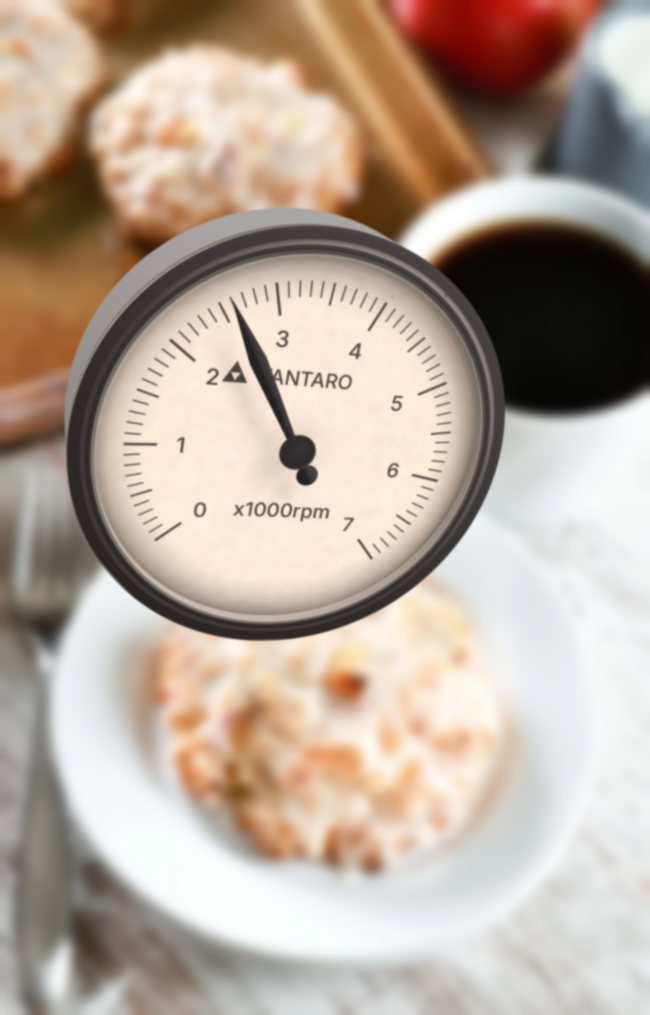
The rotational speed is 2600 (rpm)
